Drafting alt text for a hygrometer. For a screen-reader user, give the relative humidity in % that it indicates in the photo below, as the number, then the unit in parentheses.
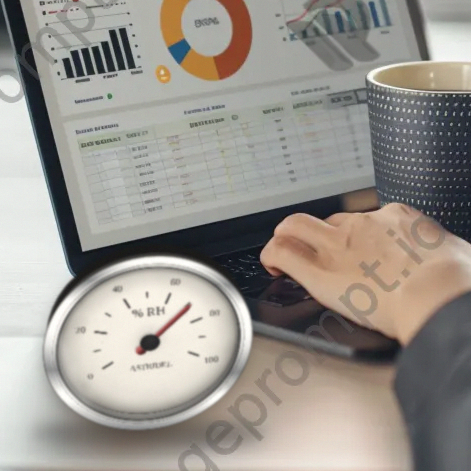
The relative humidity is 70 (%)
